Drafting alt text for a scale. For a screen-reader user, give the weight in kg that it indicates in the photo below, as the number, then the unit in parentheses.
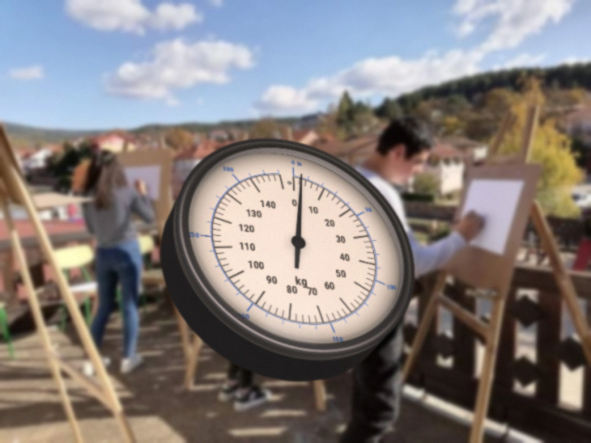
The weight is 2 (kg)
